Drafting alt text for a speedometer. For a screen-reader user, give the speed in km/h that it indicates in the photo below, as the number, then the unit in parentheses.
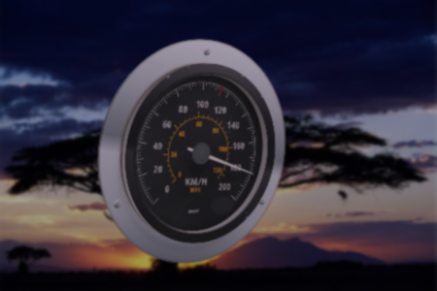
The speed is 180 (km/h)
